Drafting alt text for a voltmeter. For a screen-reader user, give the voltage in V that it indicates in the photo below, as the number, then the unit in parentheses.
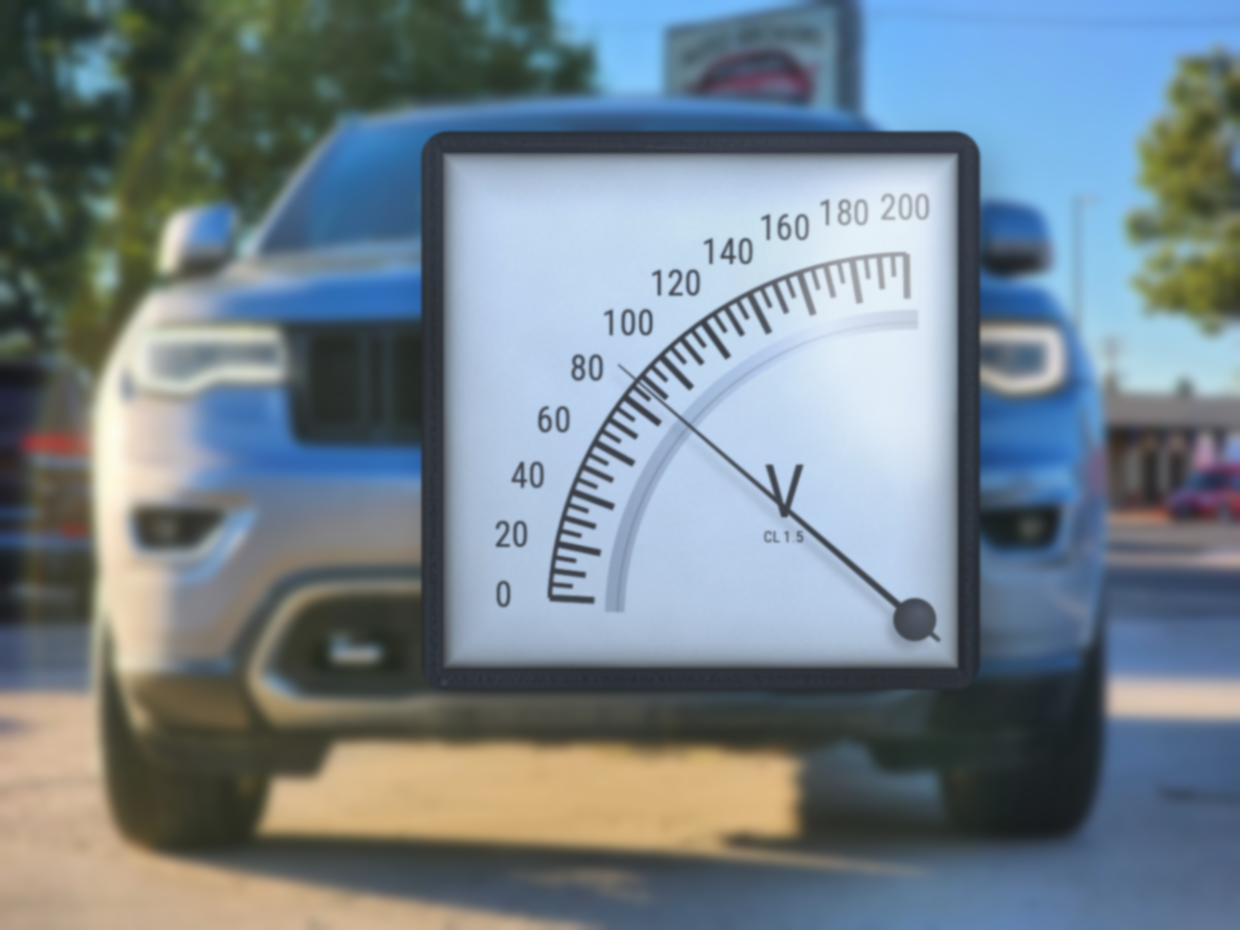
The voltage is 87.5 (V)
